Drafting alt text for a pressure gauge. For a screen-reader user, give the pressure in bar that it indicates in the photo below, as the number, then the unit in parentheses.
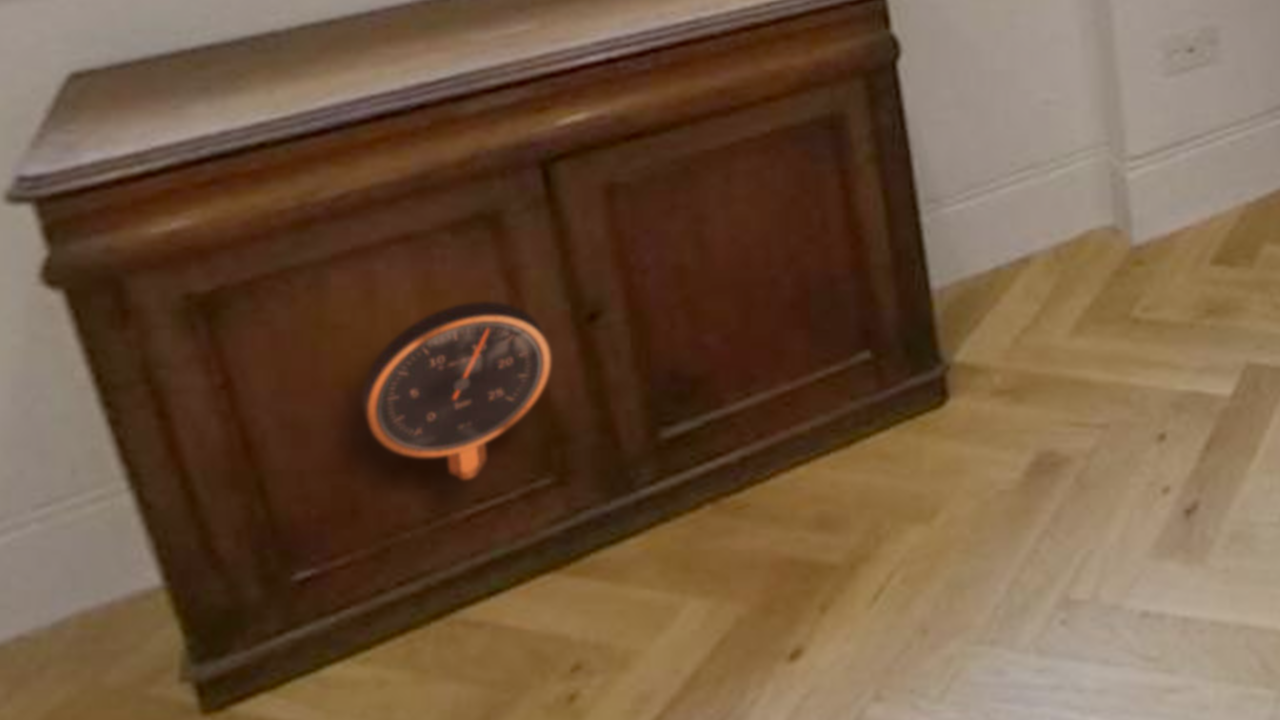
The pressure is 15 (bar)
